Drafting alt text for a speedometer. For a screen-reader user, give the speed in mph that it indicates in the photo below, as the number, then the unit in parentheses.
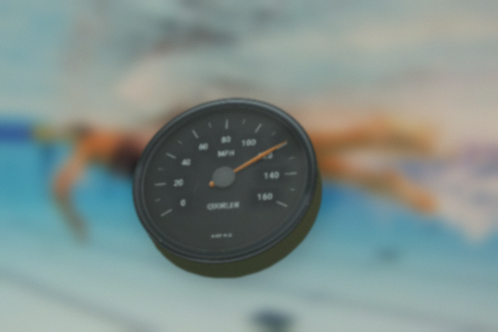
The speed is 120 (mph)
